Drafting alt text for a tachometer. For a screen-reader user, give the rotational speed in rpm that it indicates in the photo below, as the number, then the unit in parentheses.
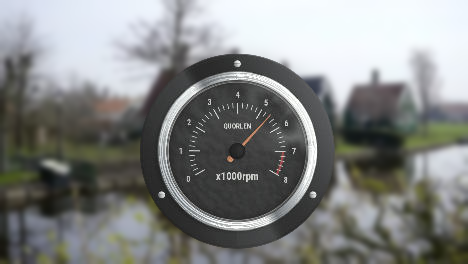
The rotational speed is 5400 (rpm)
